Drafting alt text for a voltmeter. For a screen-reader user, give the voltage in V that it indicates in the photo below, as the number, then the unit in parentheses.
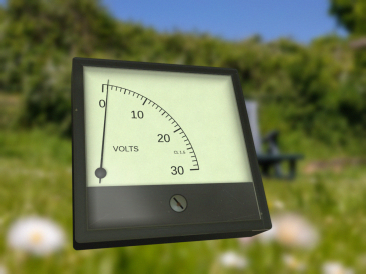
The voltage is 1 (V)
